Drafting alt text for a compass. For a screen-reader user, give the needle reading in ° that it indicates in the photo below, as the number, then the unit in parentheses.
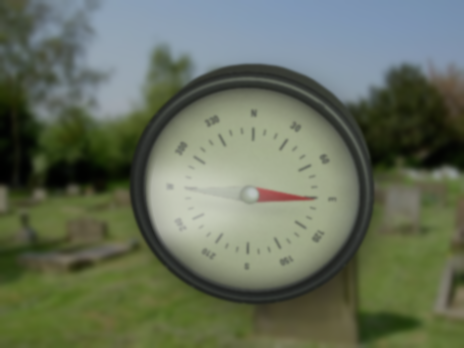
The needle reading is 90 (°)
